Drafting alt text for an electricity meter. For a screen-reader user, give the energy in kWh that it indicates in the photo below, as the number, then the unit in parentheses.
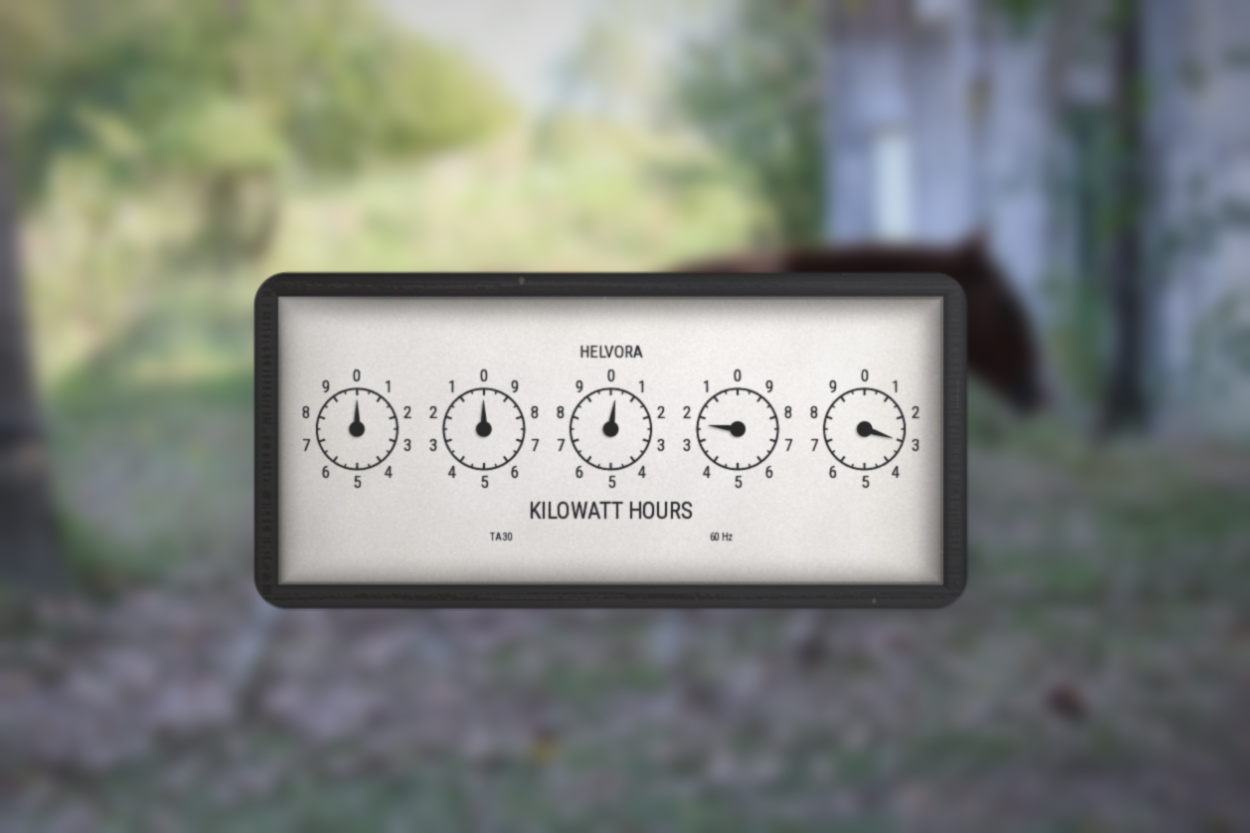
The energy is 23 (kWh)
